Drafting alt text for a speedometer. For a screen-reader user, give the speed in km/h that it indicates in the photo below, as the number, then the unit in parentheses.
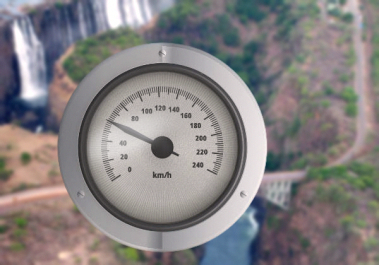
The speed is 60 (km/h)
